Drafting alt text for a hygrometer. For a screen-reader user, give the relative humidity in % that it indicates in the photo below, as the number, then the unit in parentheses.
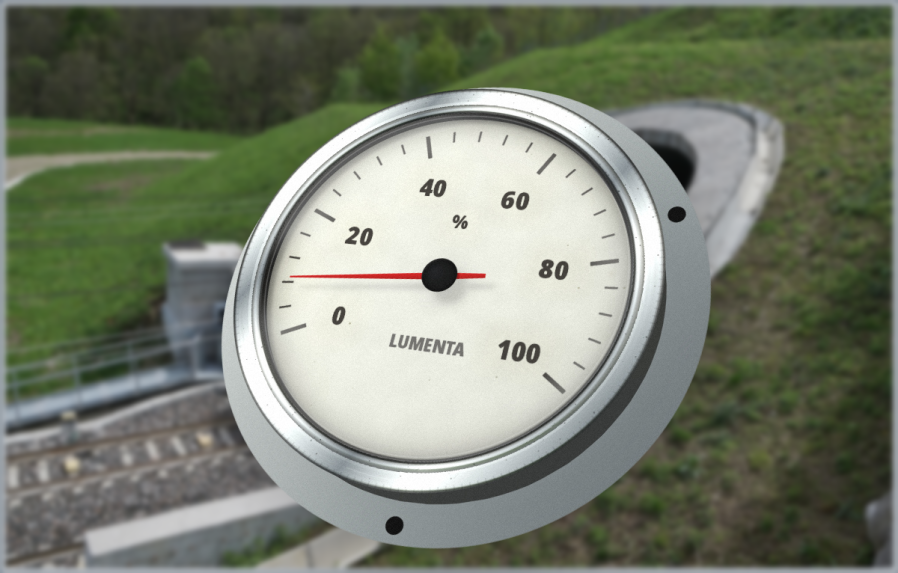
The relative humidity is 8 (%)
